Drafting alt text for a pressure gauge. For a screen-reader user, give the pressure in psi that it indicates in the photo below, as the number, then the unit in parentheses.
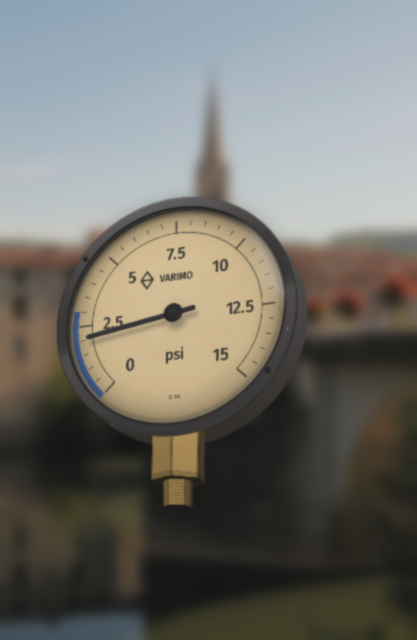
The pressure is 2 (psi)
